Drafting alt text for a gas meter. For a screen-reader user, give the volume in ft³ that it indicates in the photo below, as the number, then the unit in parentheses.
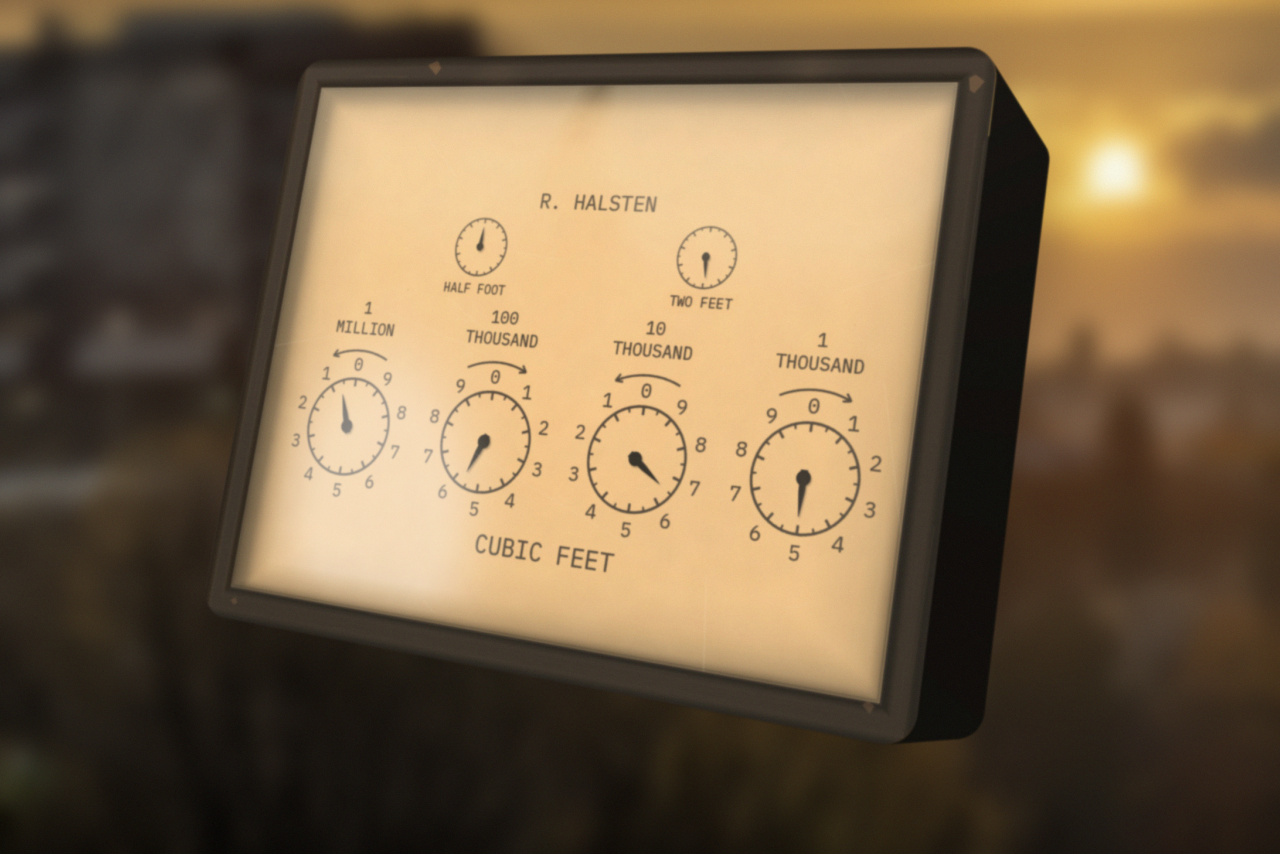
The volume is 56500 (ft³)
